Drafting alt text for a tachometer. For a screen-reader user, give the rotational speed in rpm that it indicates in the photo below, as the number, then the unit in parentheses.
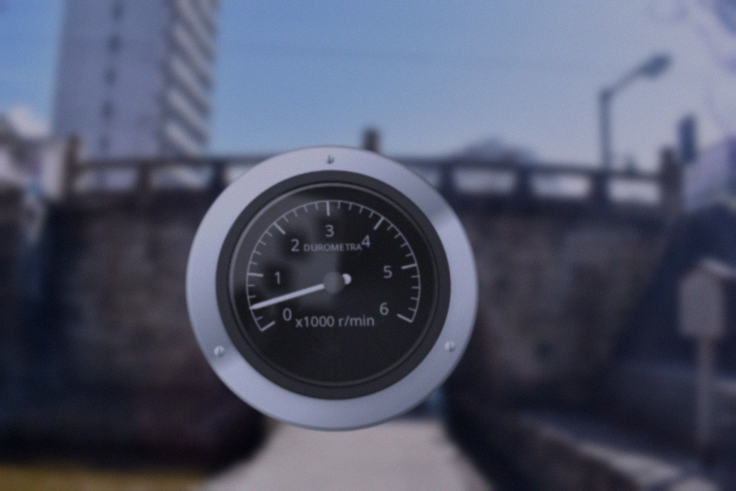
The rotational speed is 400 (rpm)
